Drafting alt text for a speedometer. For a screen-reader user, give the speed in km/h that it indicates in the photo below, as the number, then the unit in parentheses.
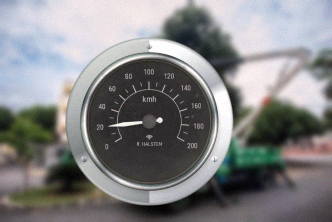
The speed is 20 (km/h)
